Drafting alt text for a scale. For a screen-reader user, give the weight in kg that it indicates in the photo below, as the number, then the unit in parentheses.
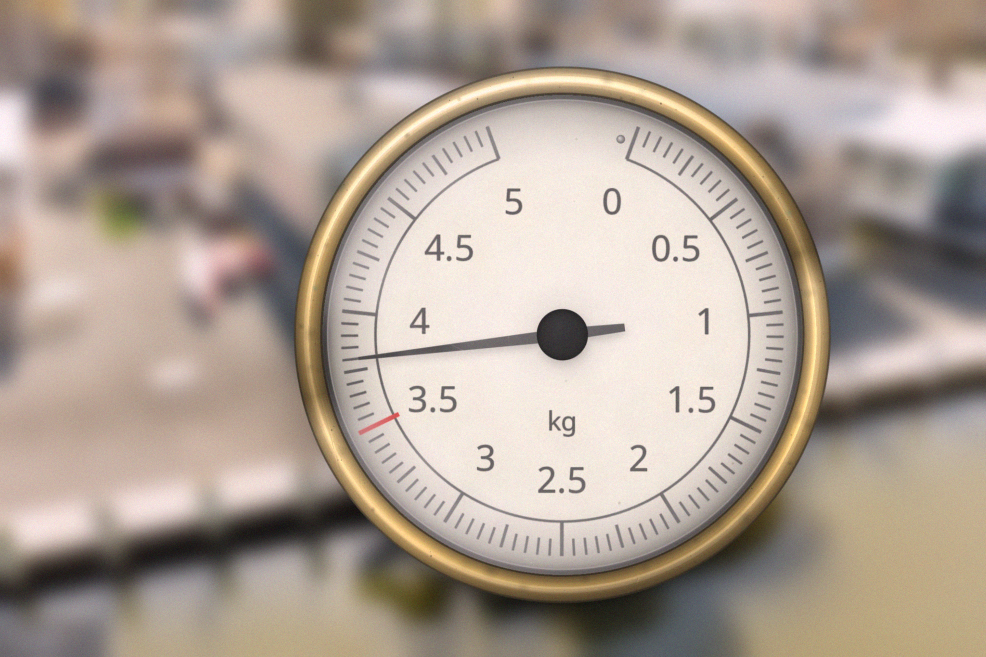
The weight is 3.8 (kg)
